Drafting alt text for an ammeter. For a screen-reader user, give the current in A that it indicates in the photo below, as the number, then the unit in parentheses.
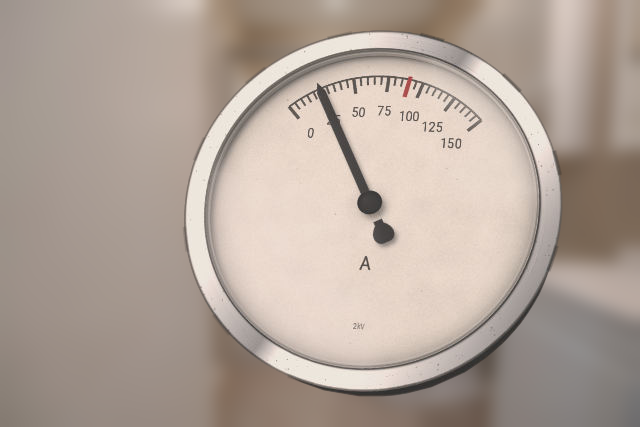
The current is 25 (A)
